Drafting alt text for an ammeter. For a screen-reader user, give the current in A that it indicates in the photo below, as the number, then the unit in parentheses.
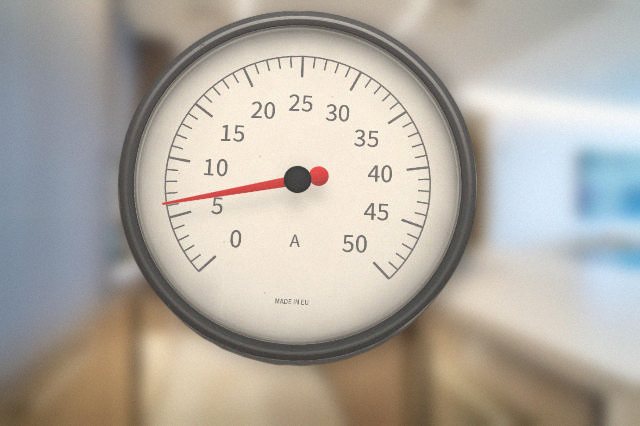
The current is 6 (A)
